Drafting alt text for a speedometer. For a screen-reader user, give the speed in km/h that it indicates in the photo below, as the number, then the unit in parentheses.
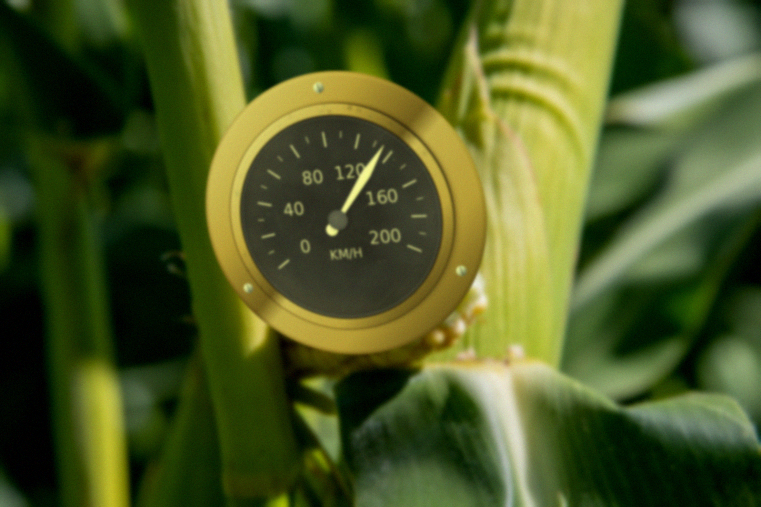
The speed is 135 (km/h)
